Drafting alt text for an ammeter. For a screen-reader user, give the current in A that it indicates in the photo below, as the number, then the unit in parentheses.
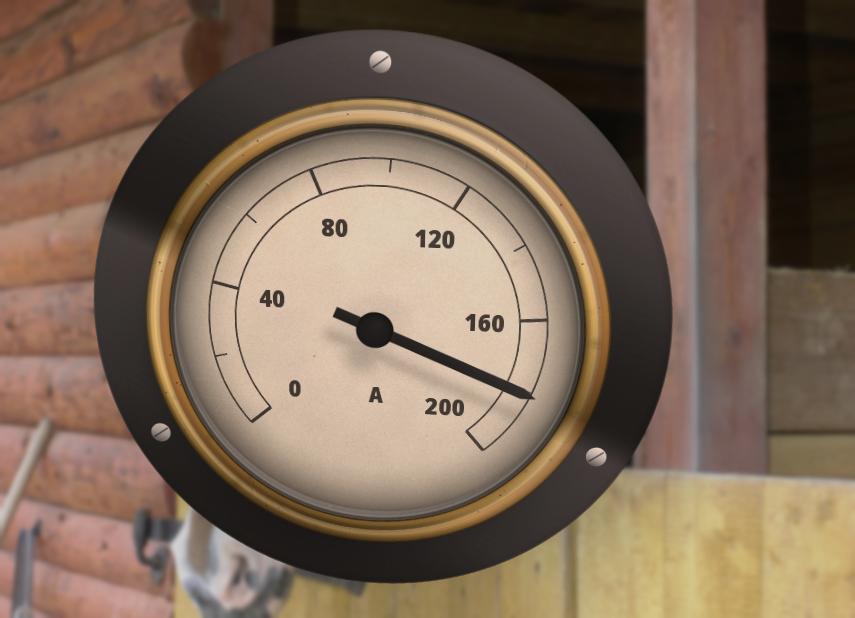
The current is 180 (A)
